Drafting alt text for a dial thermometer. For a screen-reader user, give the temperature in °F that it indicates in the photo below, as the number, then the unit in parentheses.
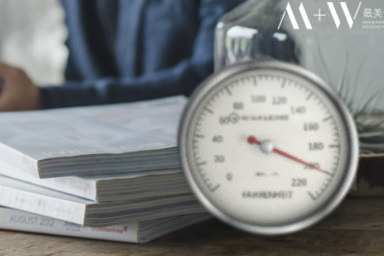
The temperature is 200 (°F)
